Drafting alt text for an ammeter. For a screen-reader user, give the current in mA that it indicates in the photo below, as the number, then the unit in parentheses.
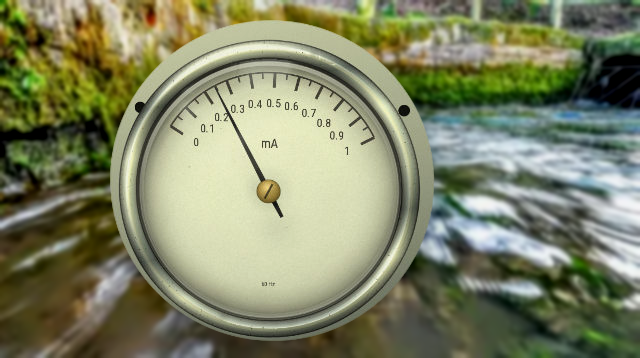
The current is 0.25 (mA)
